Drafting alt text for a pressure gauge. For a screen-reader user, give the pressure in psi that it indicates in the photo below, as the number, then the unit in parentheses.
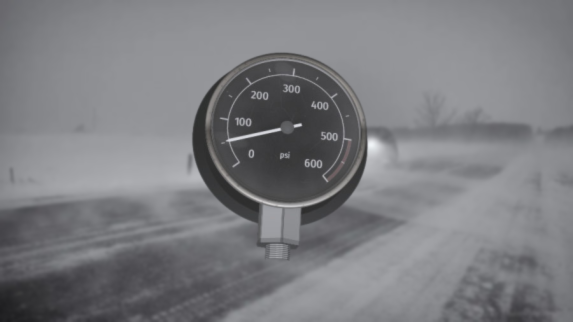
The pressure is 50 (psi)
